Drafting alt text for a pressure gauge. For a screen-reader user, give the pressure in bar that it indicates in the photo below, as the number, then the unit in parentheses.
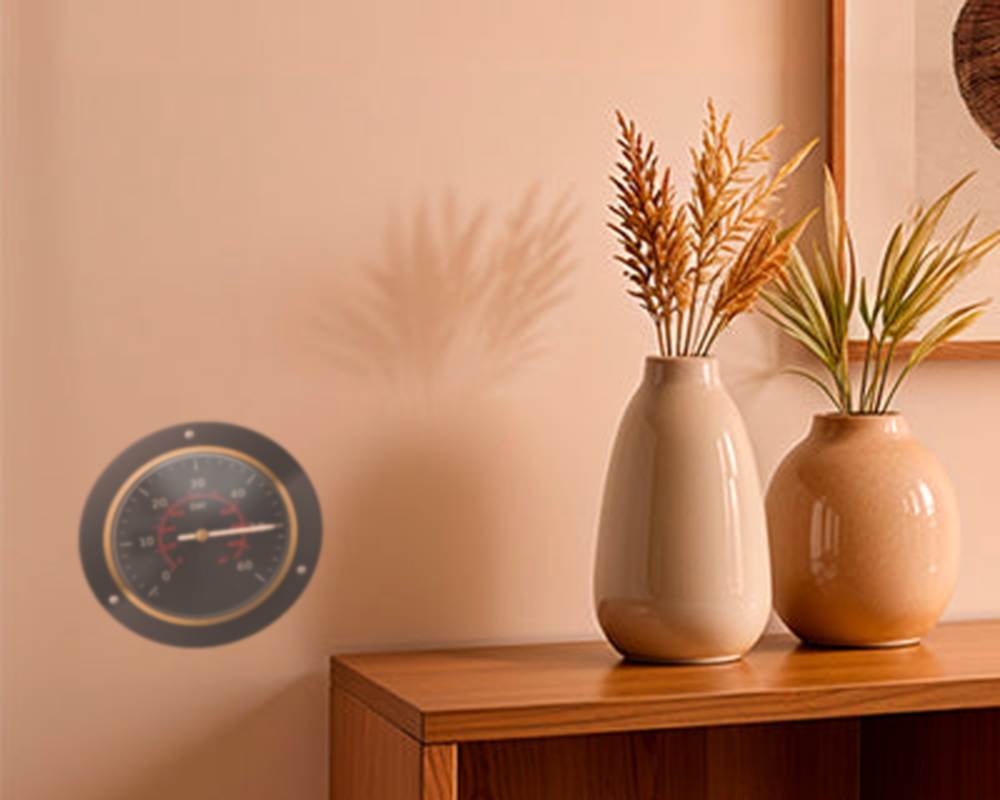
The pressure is 50 (bar)
